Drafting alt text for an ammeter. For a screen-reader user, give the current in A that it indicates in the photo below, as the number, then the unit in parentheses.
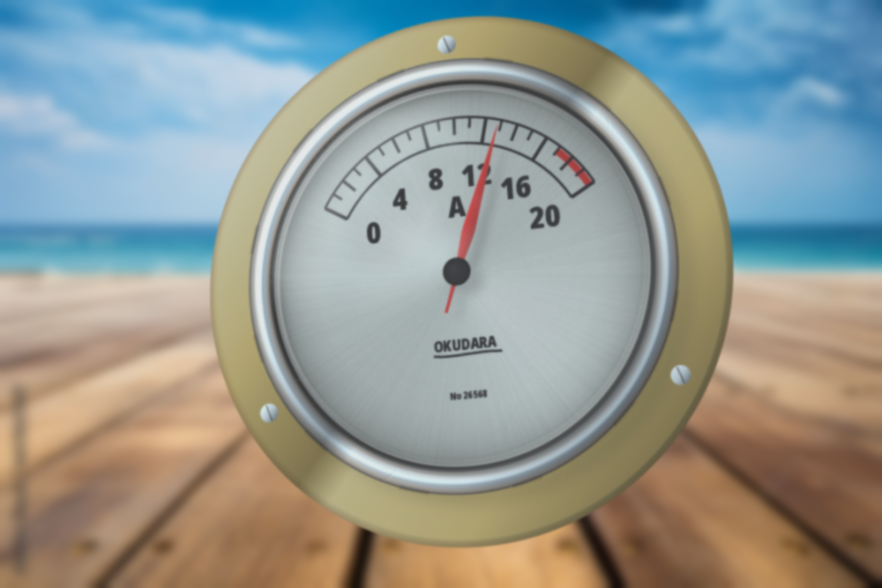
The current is 13 (A)
